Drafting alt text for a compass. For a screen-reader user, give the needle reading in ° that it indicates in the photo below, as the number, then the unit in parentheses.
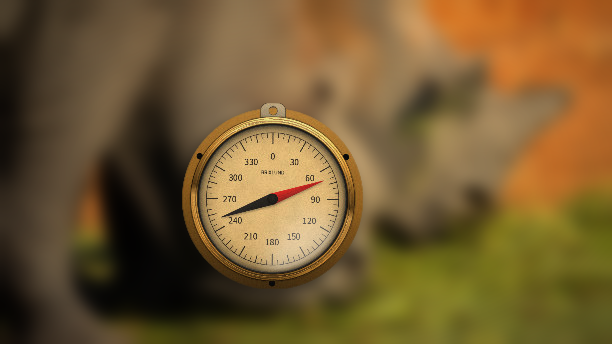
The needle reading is 70 (°)
